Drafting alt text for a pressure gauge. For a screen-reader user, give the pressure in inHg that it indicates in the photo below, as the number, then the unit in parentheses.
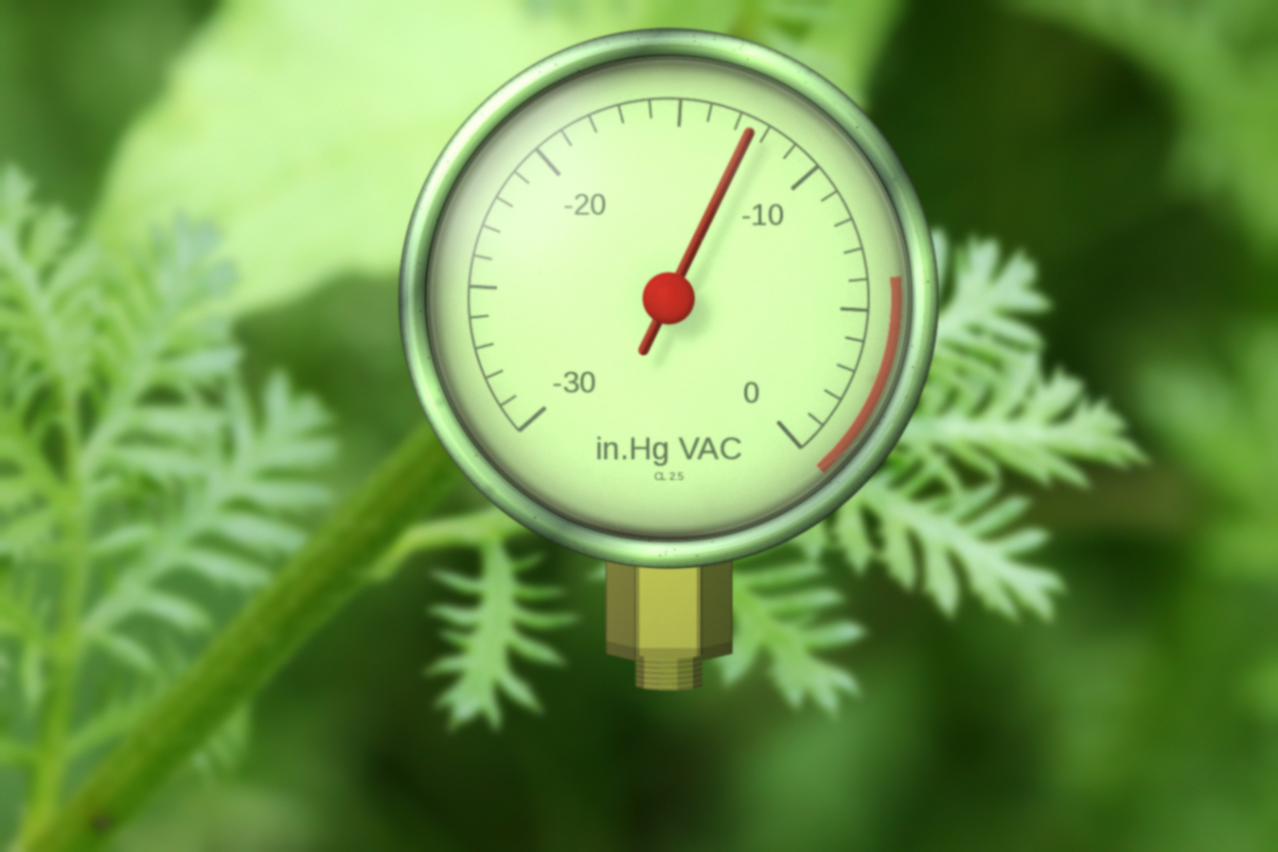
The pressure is -12.5 (inHg)
